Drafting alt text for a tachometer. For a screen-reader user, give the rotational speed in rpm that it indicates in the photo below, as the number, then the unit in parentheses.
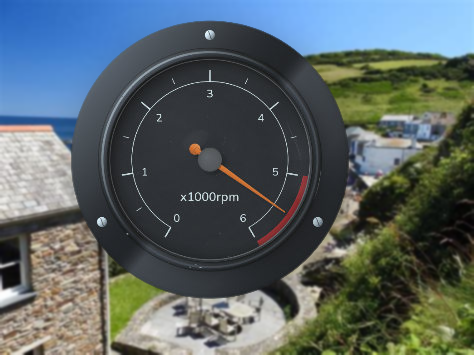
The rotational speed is 5500 (rpm)
